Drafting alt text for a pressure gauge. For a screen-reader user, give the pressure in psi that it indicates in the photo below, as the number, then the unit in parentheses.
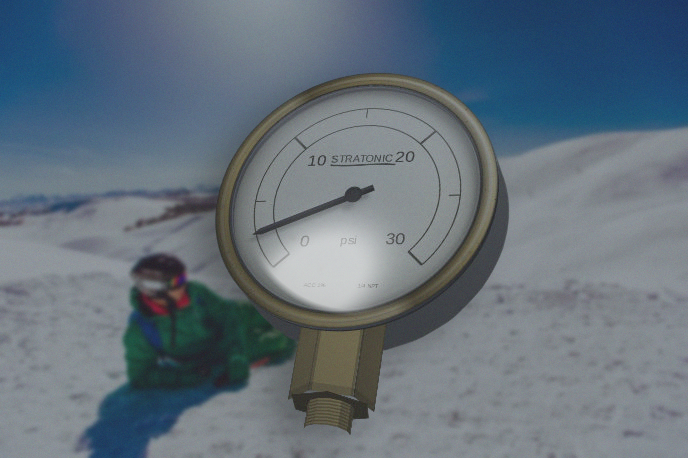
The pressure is 2.5 (psi)
